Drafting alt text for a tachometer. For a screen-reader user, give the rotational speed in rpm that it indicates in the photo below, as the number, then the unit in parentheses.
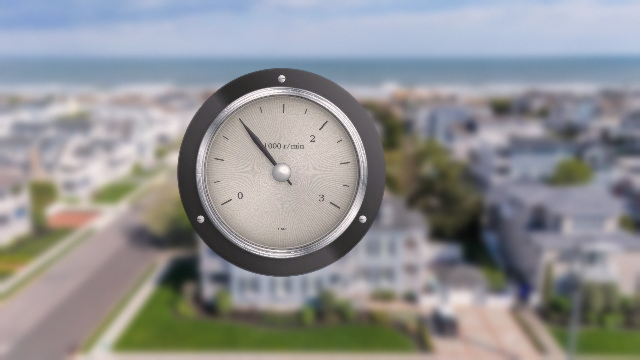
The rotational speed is 1000 (rpm)
